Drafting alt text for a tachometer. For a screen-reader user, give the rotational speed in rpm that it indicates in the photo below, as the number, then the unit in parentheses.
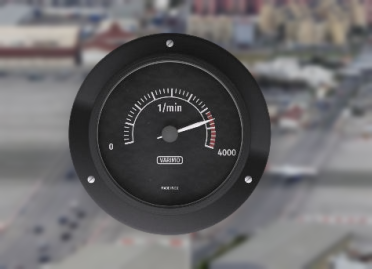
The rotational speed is 3300 (rpm)
